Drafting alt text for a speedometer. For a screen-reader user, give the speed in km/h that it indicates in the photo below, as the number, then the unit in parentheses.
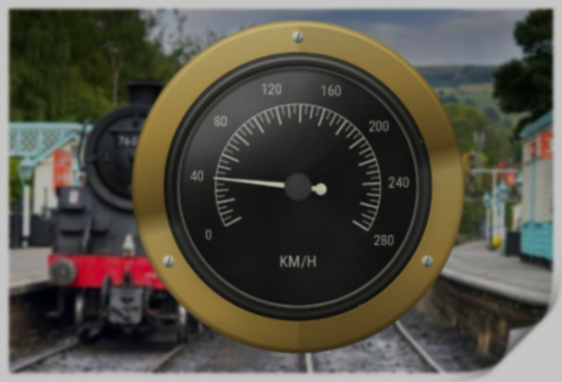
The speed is 40 (km/h)
